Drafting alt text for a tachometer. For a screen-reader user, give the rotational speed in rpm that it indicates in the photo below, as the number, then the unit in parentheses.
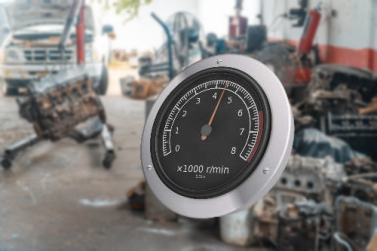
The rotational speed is 4500 (rpm)
